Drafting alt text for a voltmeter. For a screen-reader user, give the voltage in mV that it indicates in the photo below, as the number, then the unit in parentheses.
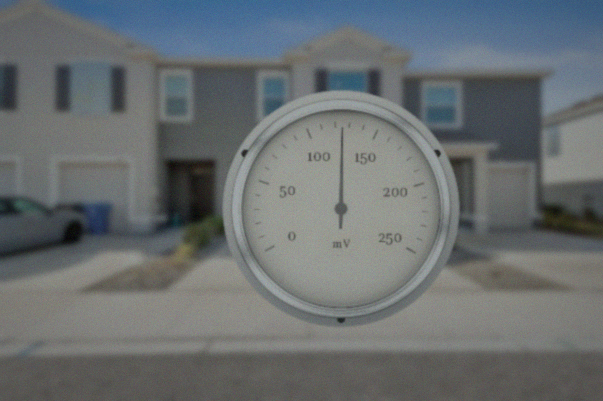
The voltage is 125 (mV)
